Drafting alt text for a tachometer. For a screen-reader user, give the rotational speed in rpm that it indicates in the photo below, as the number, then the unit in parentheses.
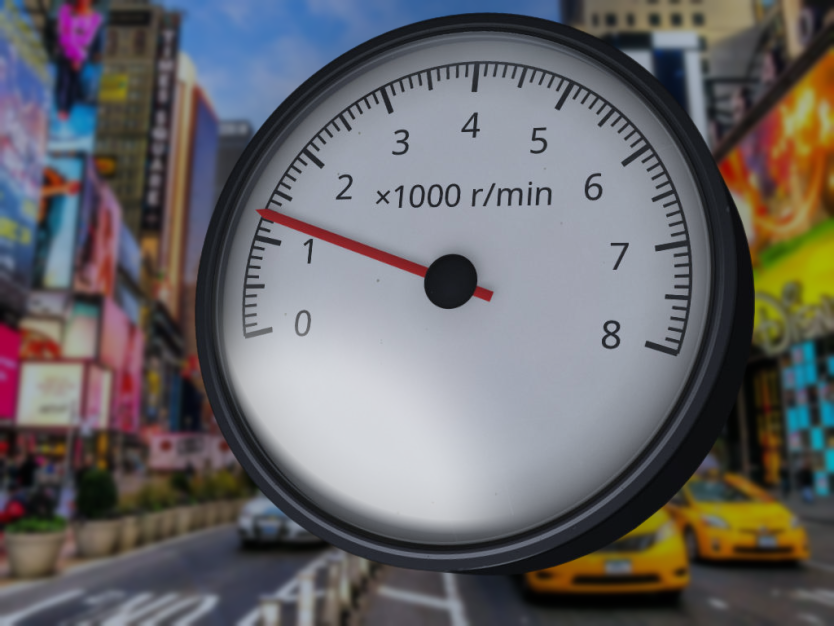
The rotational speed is 1250 (rpm)
